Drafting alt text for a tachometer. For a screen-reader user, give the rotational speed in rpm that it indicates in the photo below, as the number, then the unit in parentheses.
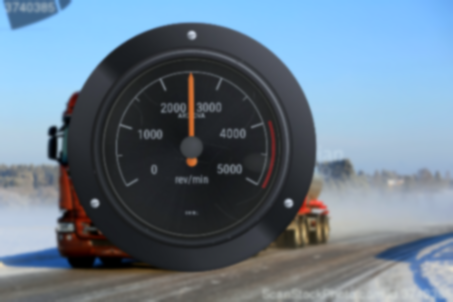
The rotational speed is 2500 (rpm)
